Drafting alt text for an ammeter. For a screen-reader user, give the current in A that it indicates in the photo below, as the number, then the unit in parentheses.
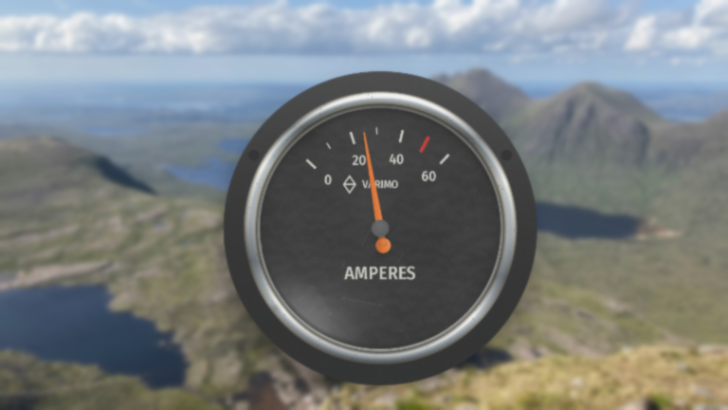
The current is 25 (A)
